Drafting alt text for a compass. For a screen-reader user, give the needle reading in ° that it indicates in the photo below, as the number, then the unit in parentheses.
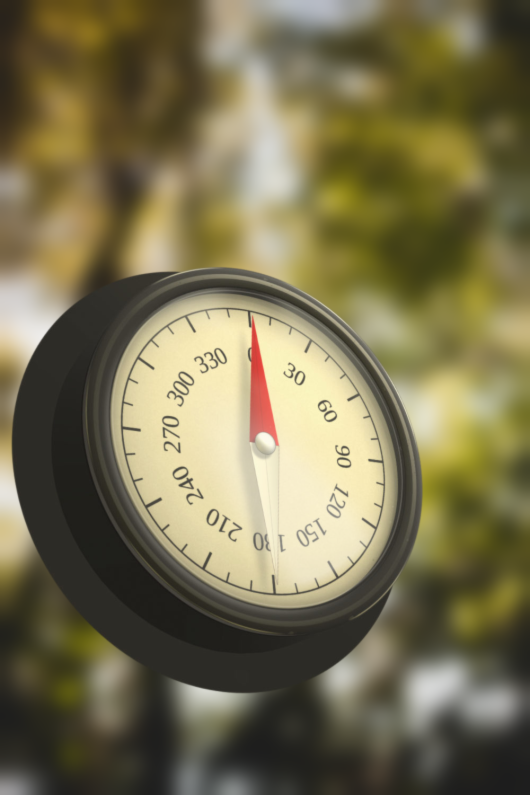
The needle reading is 0 (°)
